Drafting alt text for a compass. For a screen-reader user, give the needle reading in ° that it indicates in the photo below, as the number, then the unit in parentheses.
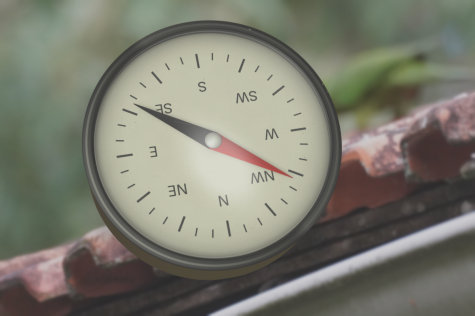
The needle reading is 305 (°)
